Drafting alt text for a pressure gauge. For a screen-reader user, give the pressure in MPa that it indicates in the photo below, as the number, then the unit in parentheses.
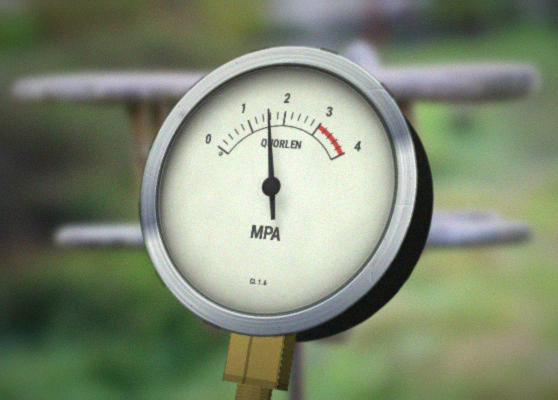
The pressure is 1.6 (MPa)
